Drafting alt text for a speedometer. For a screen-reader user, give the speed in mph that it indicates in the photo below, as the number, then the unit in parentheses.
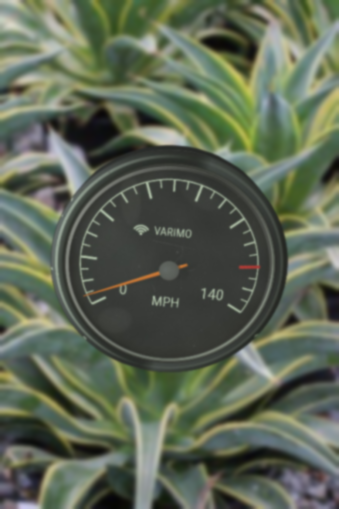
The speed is 5 (mph)
